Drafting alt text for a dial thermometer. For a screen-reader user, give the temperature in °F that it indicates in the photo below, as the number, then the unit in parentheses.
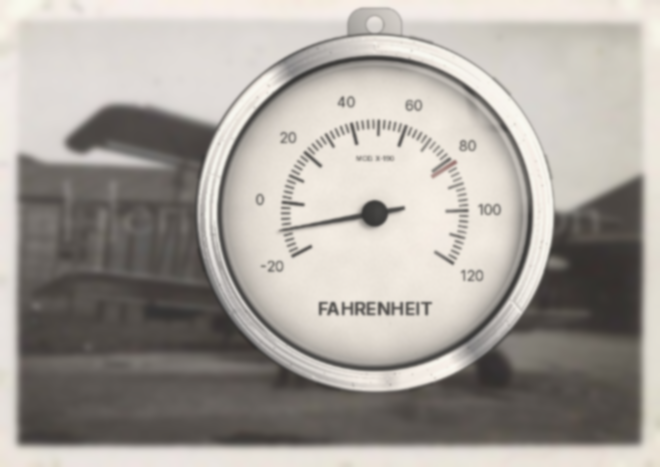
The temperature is -10 (°F)
